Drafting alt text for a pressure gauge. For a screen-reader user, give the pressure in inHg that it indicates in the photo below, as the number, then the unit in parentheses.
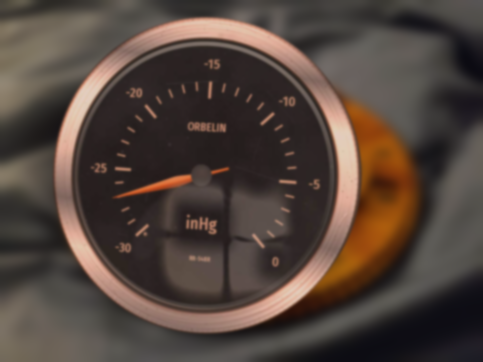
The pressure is -27 (inHg)
